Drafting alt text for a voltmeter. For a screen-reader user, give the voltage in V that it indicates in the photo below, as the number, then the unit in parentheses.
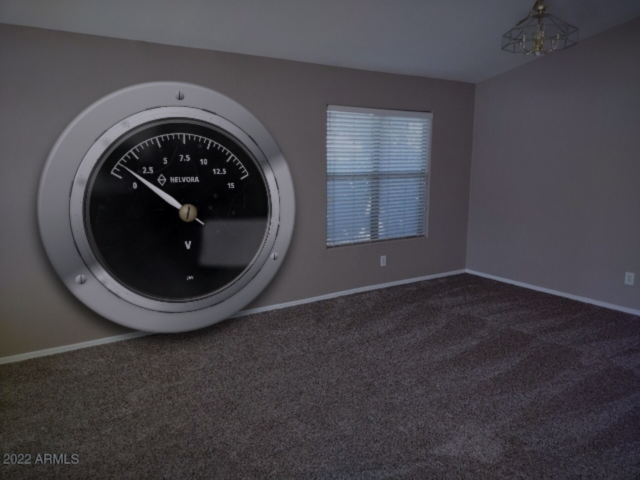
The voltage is 1 (V)
